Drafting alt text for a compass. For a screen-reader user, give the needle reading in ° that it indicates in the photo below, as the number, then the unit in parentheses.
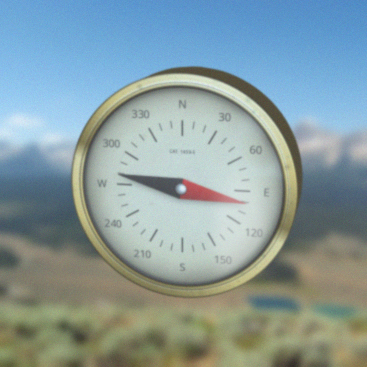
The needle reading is 100 (°)
